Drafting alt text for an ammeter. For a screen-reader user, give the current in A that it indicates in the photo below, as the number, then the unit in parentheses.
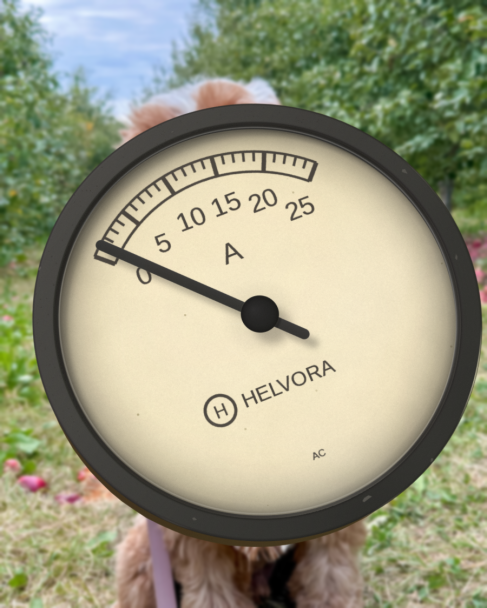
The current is 1 (A)
